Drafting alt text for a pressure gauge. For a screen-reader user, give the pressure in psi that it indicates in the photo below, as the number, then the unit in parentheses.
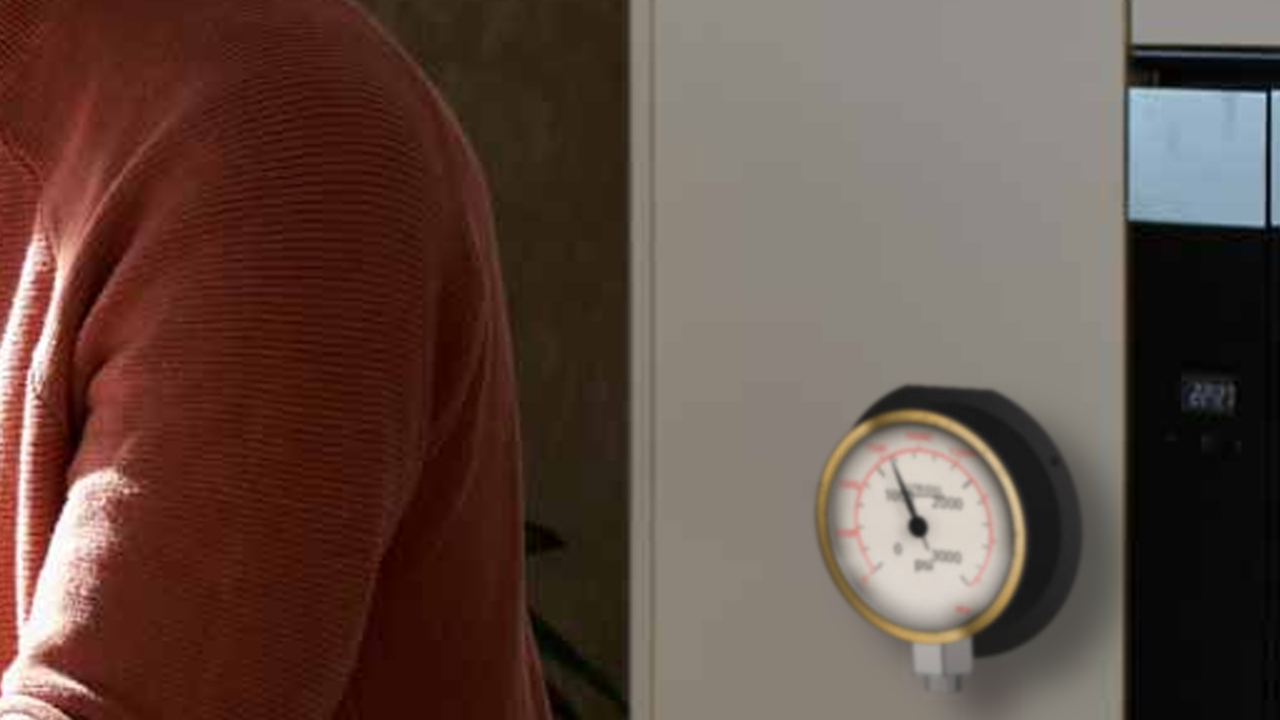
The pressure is 1200 (psi)
